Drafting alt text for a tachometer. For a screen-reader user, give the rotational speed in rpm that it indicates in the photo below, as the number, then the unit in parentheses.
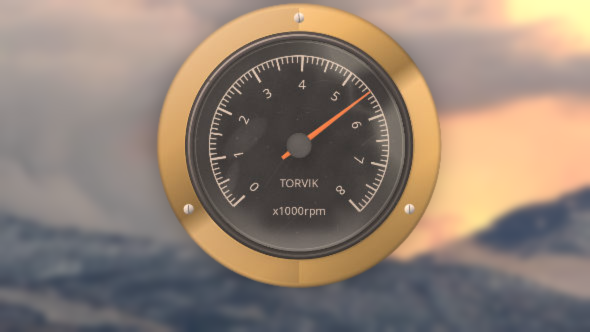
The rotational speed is 5500 (rpm)
